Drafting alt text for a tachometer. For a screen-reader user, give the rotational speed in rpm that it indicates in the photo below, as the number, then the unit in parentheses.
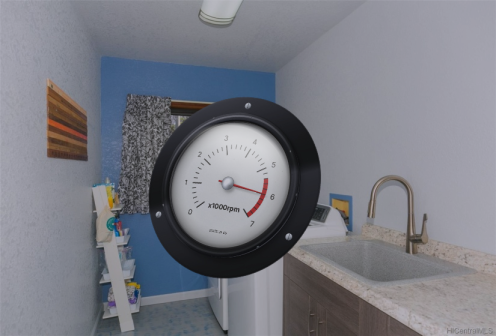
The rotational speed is 6000 (rpm)
